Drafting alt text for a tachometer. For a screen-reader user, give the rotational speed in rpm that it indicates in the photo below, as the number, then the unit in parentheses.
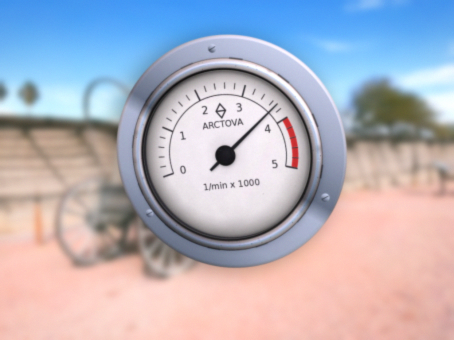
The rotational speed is 3700 (rpm)
